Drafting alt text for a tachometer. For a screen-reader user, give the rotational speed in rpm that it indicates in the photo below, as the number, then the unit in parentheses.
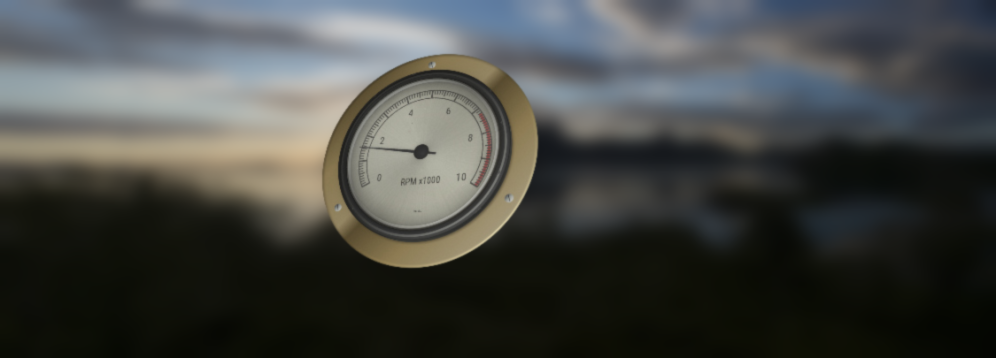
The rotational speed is 1500 (rpm)
